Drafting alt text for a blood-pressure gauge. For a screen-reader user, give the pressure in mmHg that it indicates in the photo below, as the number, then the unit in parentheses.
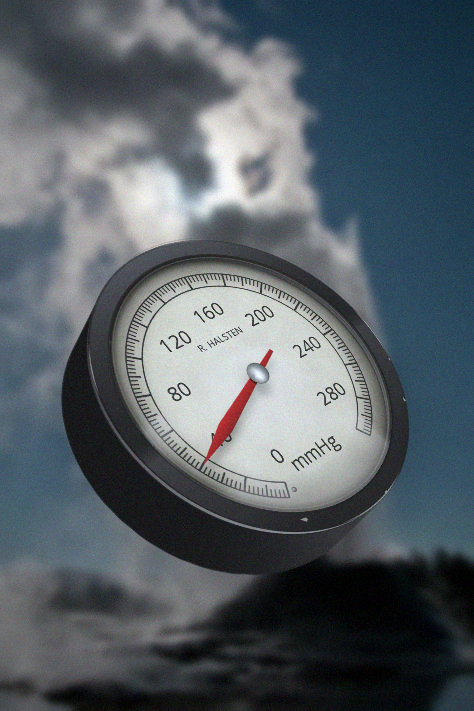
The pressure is 40 (mmHg)
